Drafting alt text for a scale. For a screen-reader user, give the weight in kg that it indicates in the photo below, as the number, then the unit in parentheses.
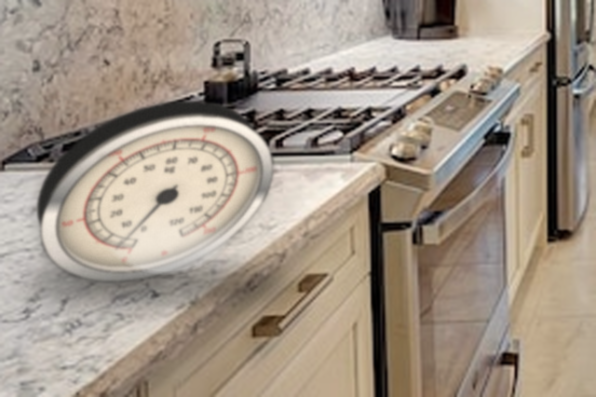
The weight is 5 (kg)
